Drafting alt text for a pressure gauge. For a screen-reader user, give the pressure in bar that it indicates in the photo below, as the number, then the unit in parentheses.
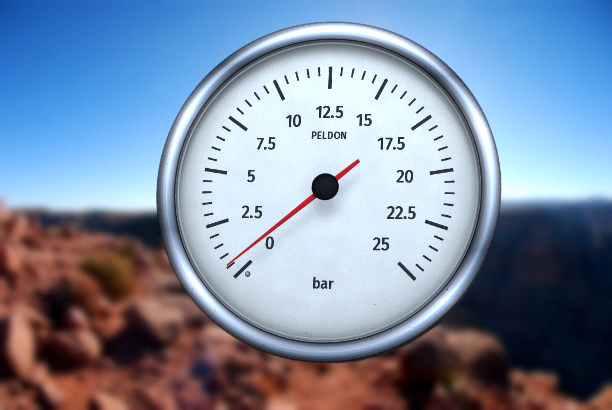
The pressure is 0.5 (bar)
